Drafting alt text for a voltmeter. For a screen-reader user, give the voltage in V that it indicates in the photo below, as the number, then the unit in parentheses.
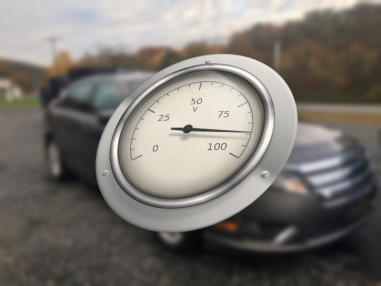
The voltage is 90 (V)
